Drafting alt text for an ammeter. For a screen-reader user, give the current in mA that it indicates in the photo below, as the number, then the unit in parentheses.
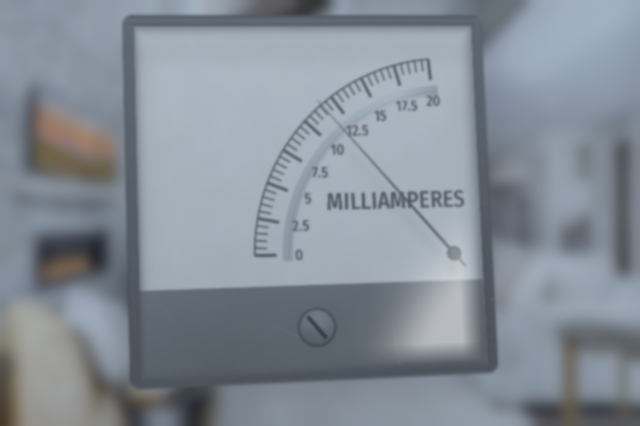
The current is 11.5 (mA)
